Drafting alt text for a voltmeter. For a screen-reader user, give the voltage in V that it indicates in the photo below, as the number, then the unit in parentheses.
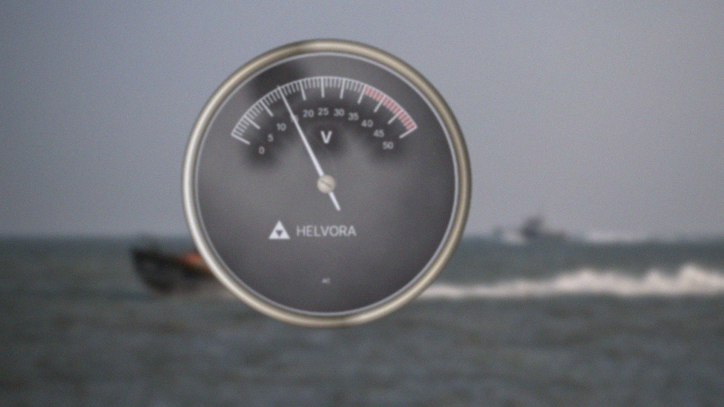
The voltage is 15 (V)
